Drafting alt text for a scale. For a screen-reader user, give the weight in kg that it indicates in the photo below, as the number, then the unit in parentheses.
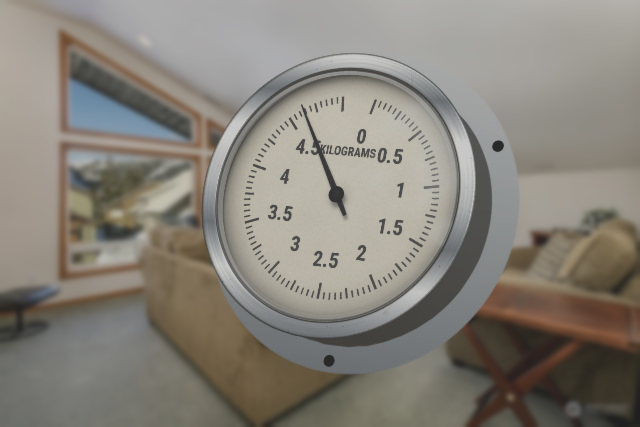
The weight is 4.65 (kg)
